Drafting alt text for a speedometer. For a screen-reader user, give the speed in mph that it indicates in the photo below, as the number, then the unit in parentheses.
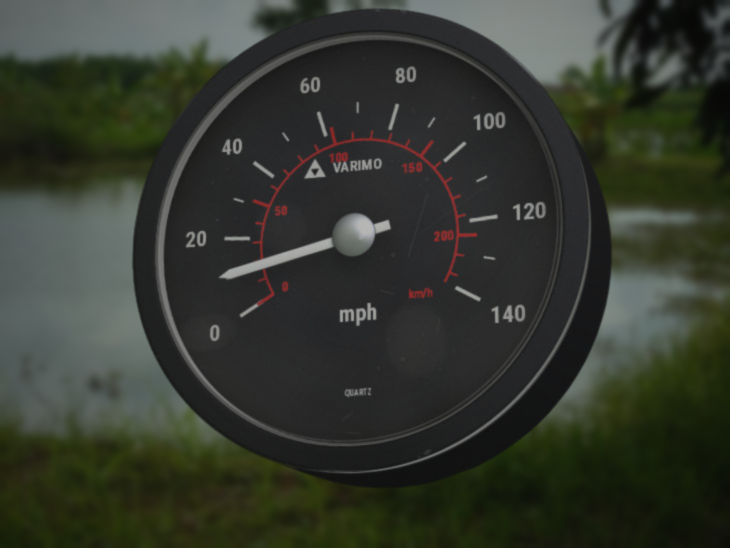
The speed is 10 (mph)
